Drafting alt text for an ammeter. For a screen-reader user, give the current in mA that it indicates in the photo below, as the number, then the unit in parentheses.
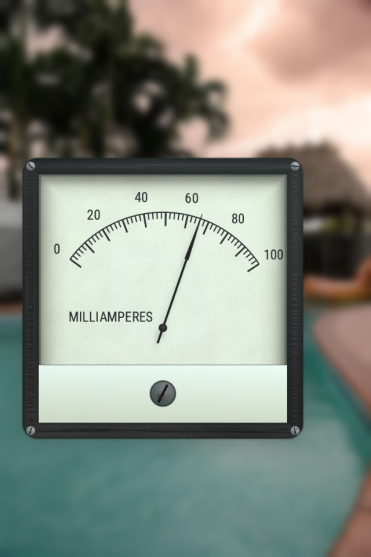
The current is 66 (mA)
